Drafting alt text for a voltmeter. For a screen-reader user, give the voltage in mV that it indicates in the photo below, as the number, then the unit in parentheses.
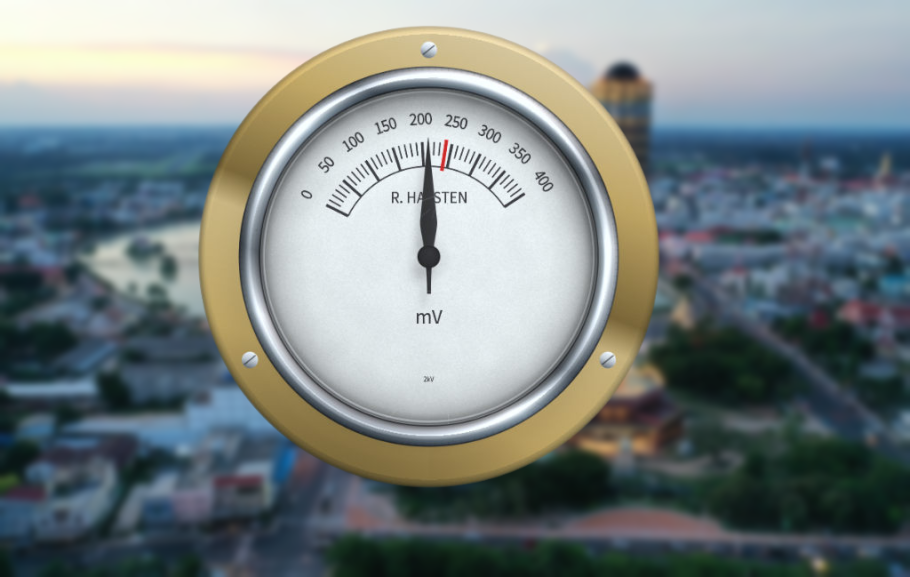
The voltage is 210 (mV)
